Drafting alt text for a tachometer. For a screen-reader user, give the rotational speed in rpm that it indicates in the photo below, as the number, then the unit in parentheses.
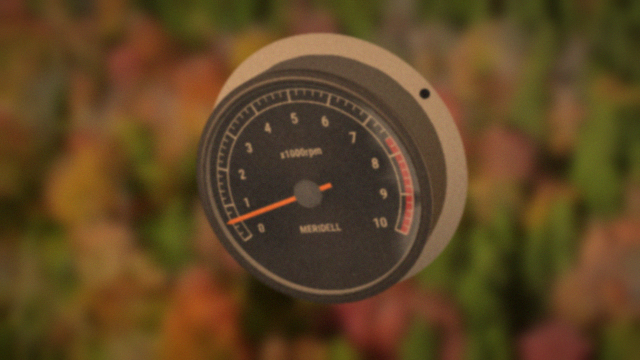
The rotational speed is 600 (rpm)
